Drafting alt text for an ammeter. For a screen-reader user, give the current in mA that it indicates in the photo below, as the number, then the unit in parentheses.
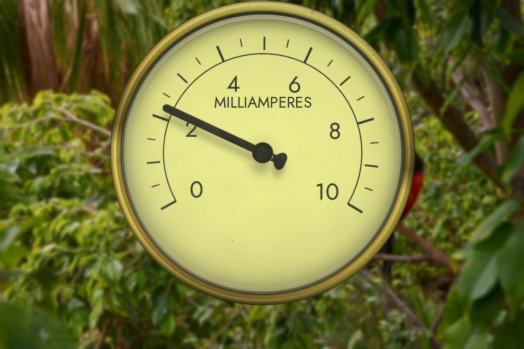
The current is 2.25 (mA)
